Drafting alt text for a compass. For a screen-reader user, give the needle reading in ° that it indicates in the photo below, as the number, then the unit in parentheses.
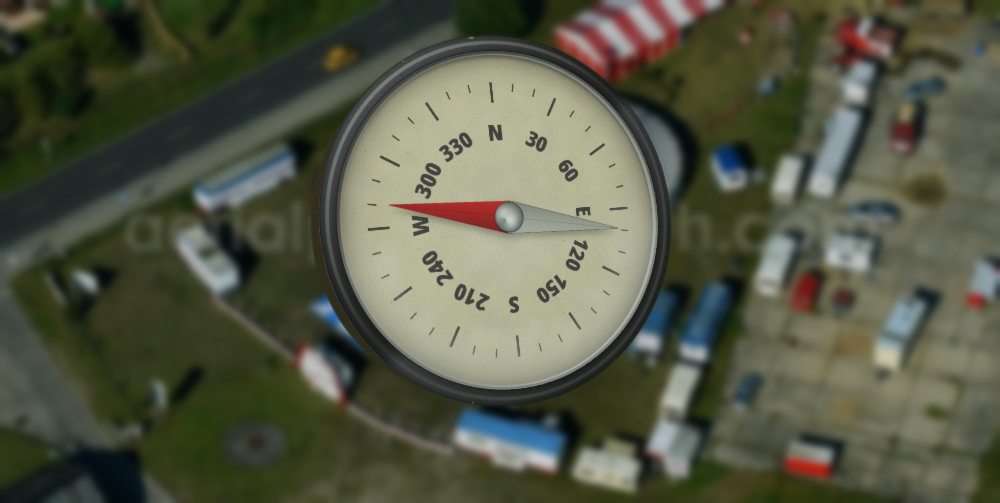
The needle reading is 280 (°)
